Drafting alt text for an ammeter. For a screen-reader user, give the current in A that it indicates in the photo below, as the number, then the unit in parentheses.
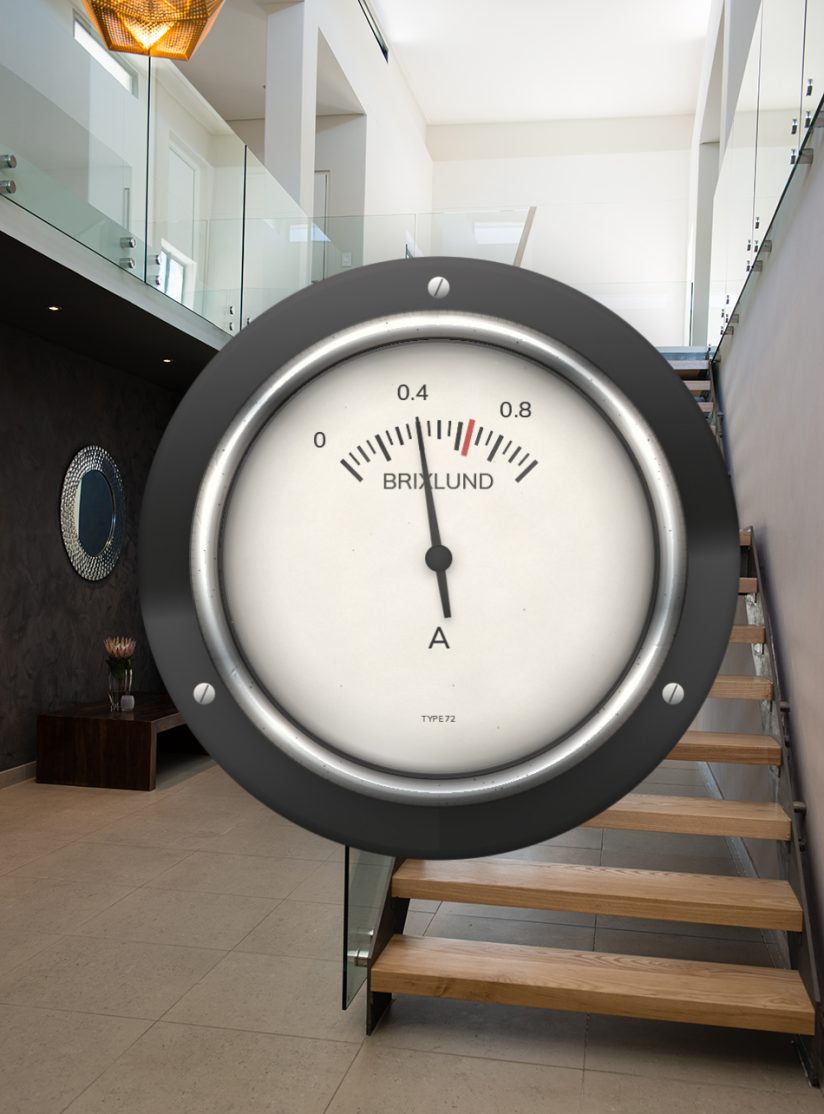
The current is 0.4 (A)
